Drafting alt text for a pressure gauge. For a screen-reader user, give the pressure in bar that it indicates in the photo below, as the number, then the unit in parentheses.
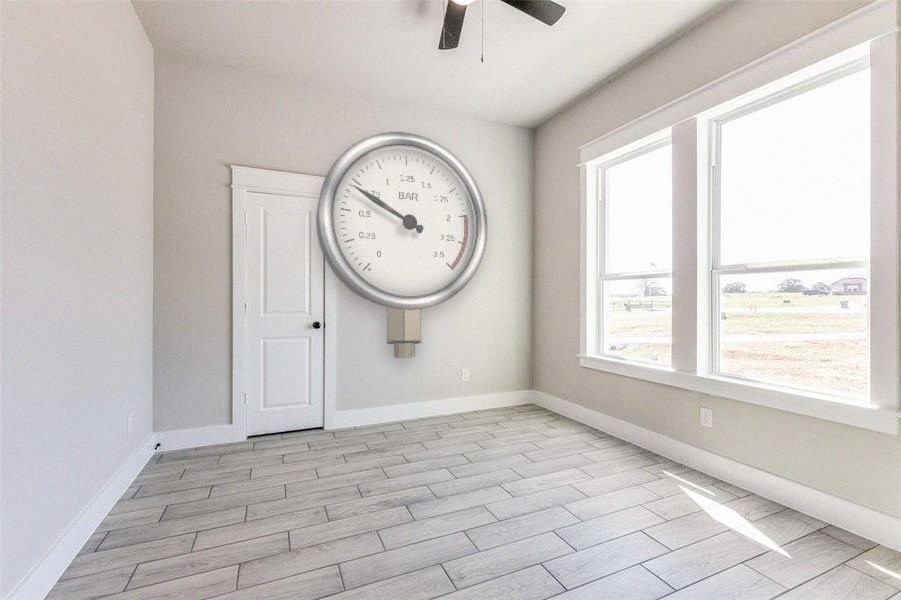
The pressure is 0.7 (bar)
